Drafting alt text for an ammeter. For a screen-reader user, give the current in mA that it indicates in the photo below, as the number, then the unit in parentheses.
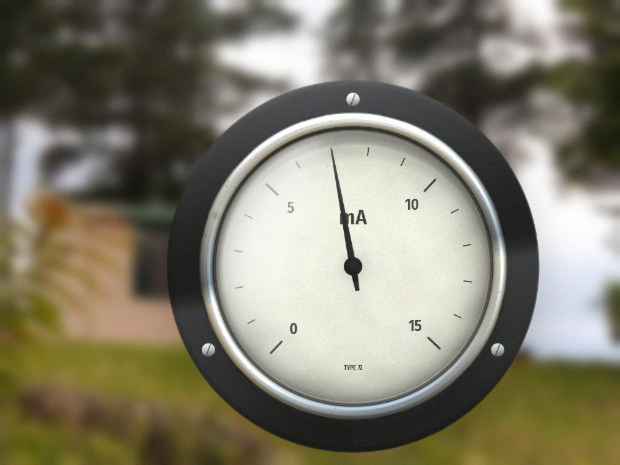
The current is 7 (mA)
